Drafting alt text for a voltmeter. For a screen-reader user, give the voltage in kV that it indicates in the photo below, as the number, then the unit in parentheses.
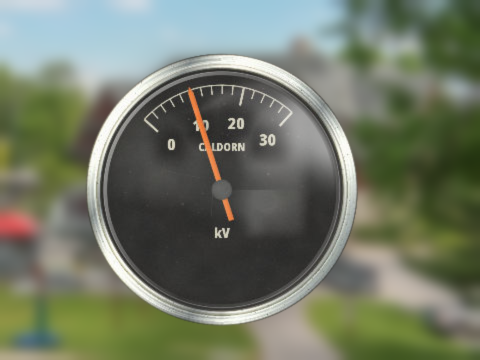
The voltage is 10 (kV)
